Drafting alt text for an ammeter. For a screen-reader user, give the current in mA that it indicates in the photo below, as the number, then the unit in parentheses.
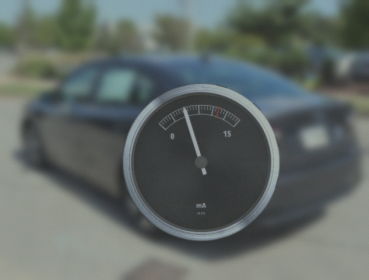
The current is 5 (mA)
